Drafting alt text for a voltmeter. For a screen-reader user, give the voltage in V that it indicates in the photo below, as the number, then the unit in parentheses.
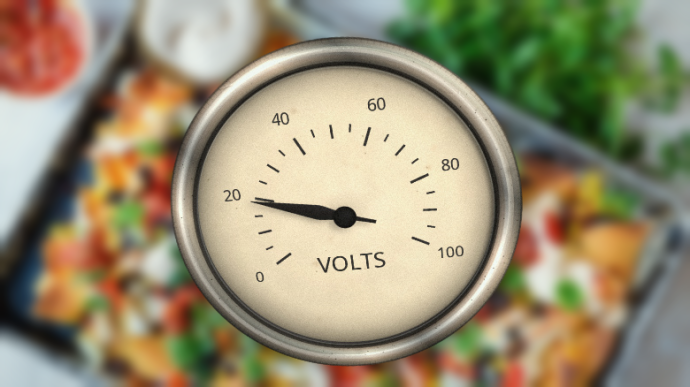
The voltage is 20 (V)
